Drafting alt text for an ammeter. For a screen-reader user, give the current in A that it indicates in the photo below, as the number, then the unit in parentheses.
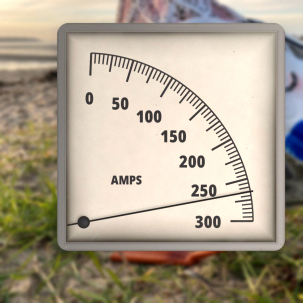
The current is 265 (A)
